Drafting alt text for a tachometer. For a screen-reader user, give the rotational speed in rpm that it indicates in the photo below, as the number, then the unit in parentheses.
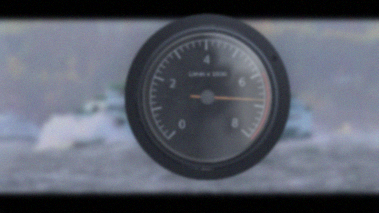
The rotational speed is 6800 (rpm)
